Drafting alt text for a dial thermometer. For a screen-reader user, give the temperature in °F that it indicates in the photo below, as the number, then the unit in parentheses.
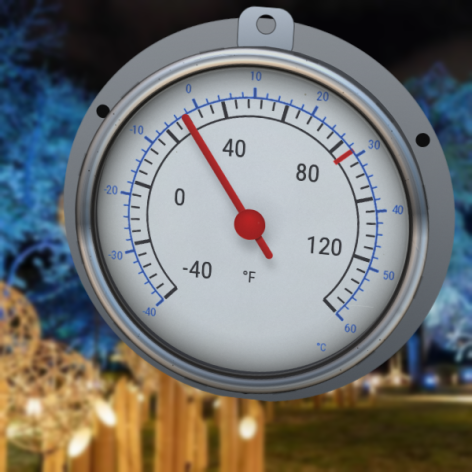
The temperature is 28 (°F)
